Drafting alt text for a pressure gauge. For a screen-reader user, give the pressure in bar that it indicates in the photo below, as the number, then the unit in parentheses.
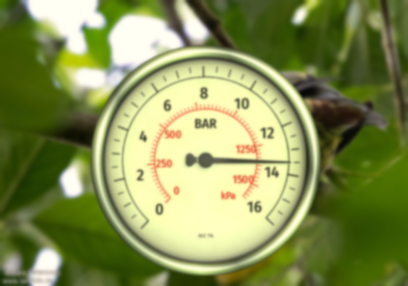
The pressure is 13.5 (bar)
